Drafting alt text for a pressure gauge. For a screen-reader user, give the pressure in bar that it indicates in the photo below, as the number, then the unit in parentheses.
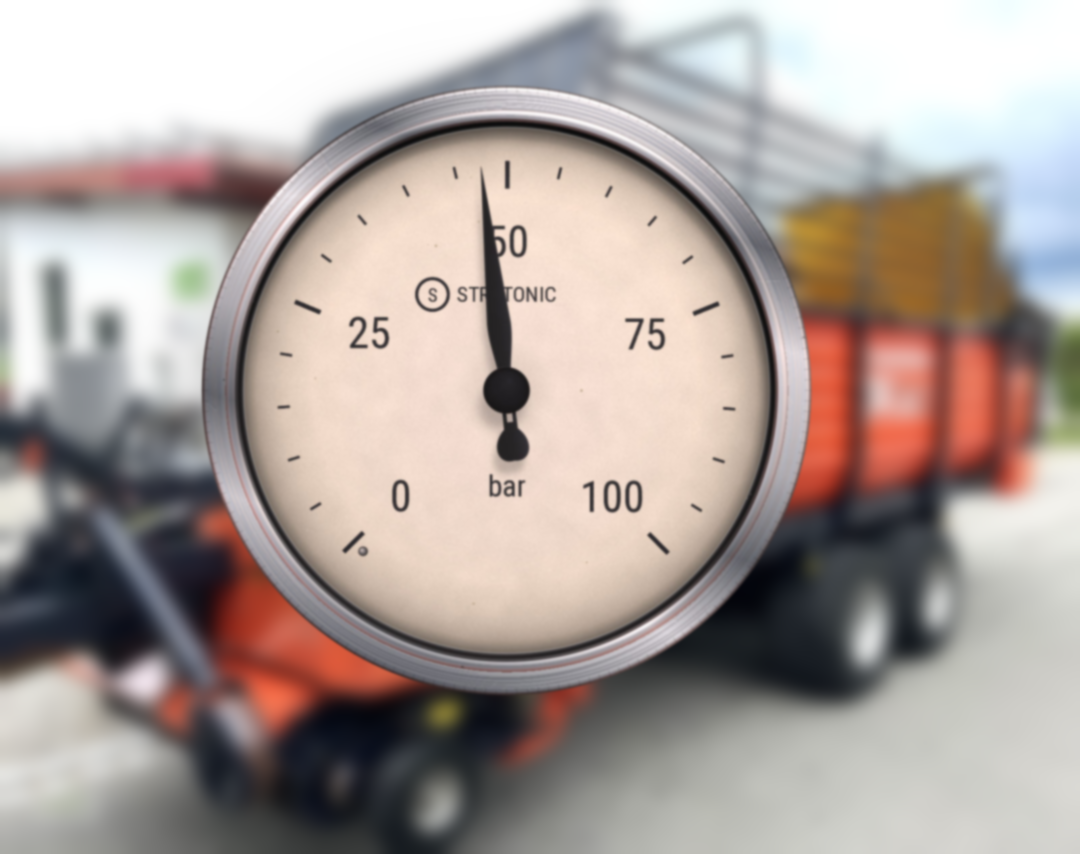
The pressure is 47.5 (bar)
